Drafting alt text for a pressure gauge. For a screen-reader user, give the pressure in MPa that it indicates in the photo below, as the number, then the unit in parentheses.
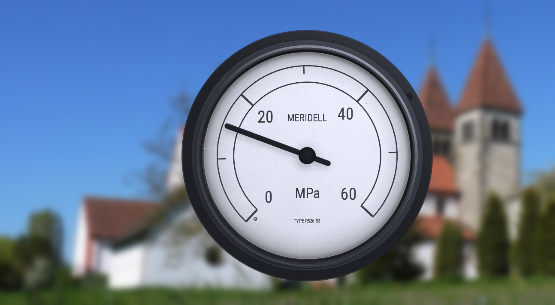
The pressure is 15 (MPa)
